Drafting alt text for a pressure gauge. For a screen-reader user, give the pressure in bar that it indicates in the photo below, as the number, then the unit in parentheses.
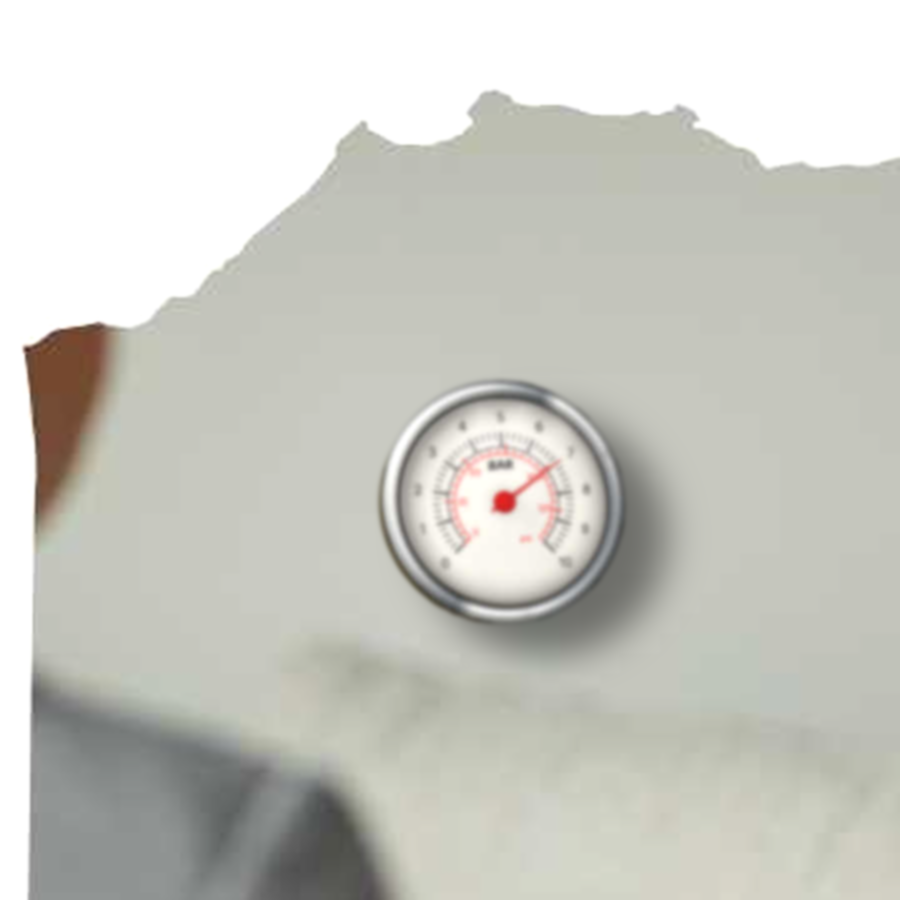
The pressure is 7 (bar)
